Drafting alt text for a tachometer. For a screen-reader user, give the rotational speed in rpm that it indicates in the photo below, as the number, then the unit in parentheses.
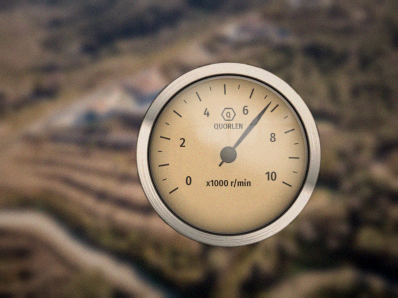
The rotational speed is 6750 (rpm)
